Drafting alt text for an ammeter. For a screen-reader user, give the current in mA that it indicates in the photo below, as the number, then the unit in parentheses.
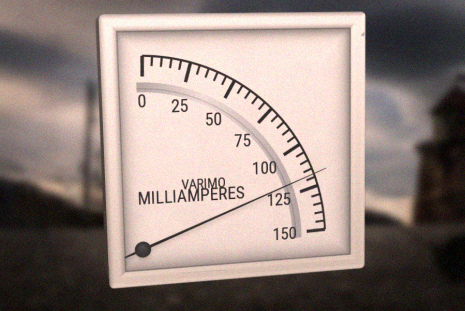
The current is 117.5 (mA)
